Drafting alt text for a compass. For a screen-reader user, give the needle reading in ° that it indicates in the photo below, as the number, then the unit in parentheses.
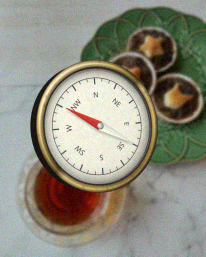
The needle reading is 300 (°)
